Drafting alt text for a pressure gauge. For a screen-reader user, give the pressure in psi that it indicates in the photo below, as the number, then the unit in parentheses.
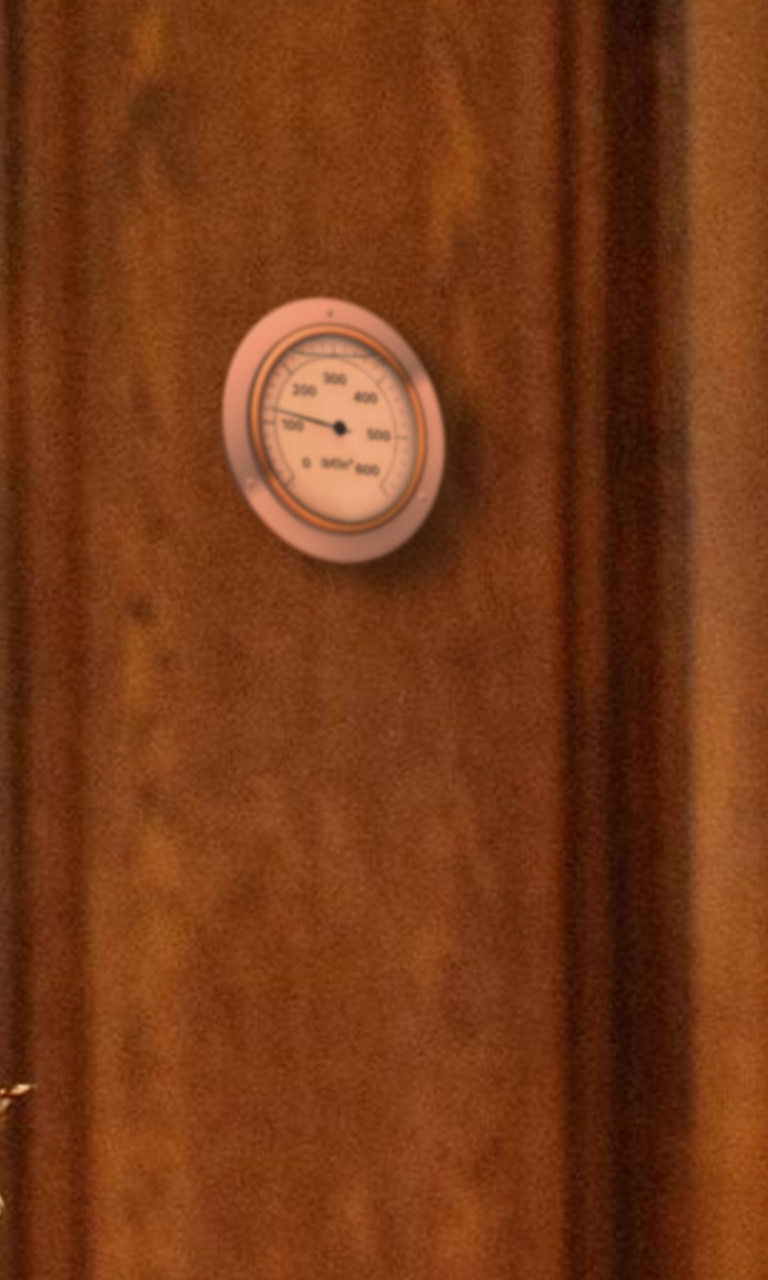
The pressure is 120 (psi)
